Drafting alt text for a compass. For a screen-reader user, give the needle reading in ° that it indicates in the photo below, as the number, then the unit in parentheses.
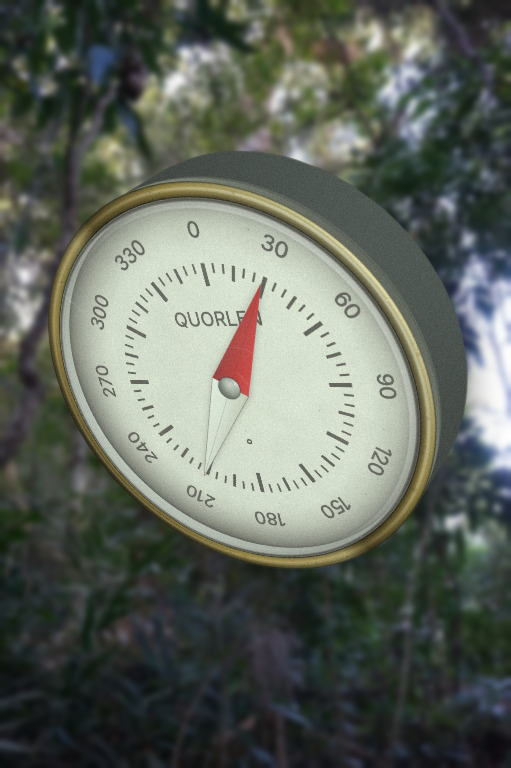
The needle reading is 30 (°)
